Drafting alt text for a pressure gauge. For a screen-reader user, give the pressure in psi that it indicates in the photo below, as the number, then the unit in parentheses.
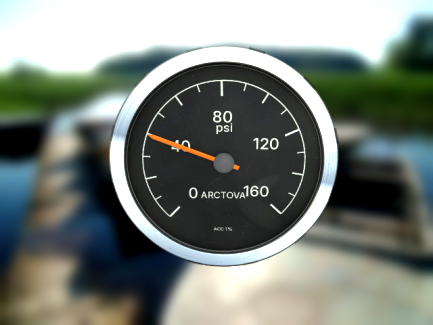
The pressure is 40 (psi)
